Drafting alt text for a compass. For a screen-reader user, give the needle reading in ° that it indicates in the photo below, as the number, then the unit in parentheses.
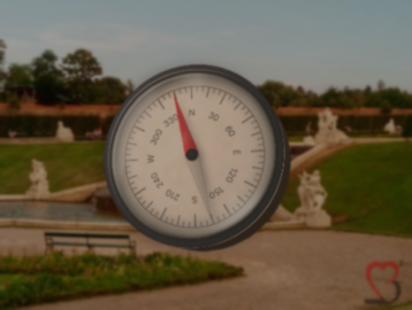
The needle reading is 345 (°)
